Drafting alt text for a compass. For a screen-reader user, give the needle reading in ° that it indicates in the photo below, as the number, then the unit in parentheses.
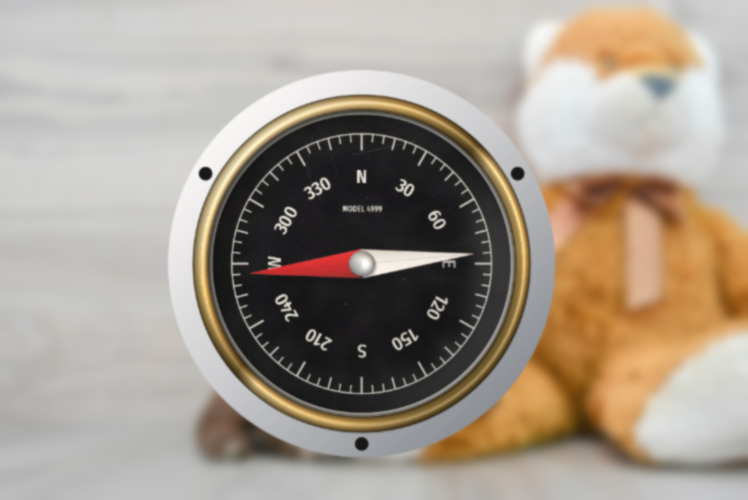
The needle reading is 265 (°)
